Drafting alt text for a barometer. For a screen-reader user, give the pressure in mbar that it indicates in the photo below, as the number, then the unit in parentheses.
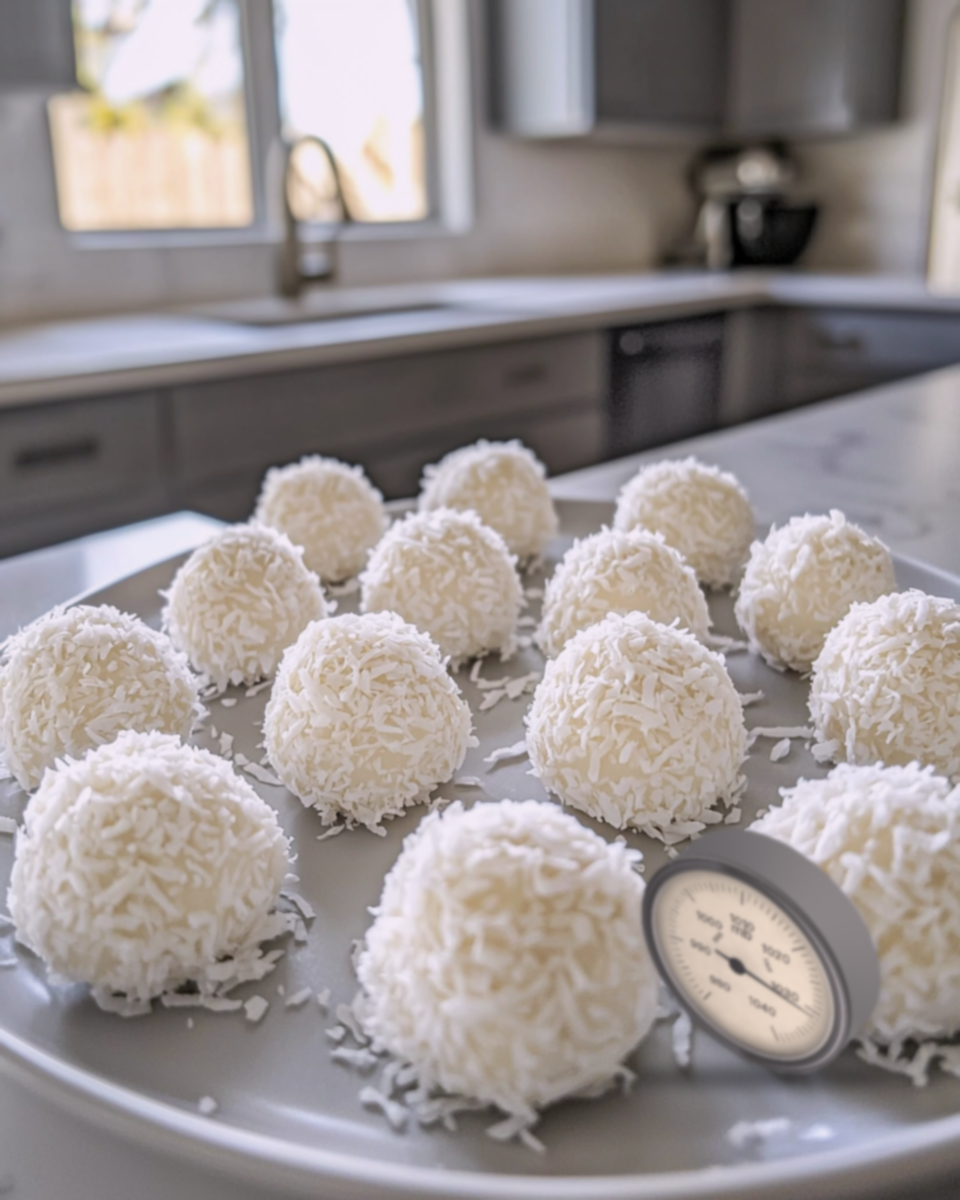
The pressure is 1030 (mbar)
